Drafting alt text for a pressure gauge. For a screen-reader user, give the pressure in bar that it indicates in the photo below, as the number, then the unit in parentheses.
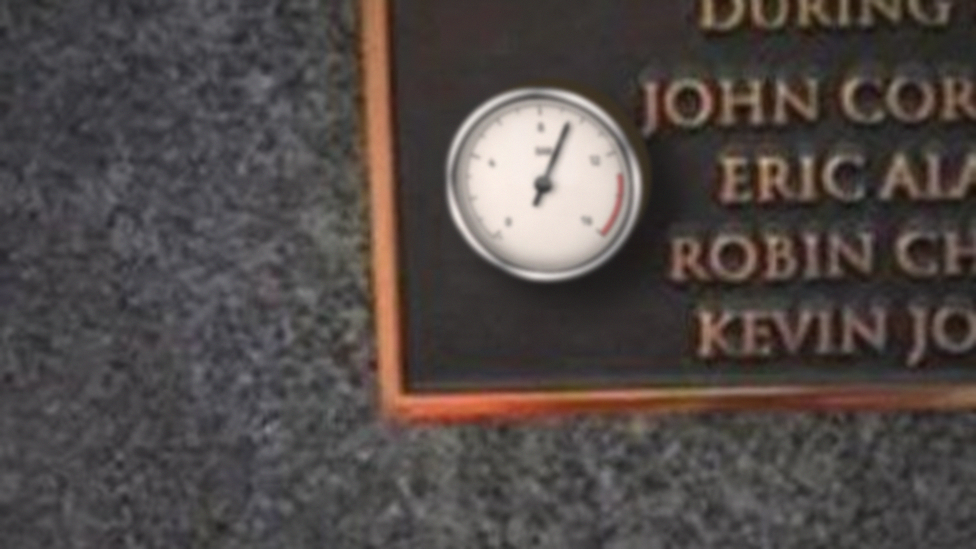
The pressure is 9.5 (bar)
